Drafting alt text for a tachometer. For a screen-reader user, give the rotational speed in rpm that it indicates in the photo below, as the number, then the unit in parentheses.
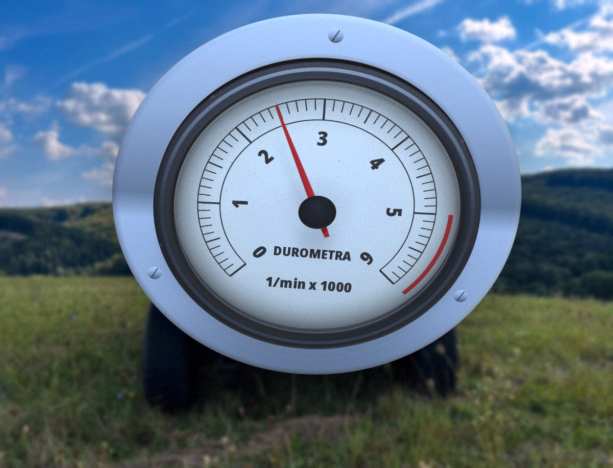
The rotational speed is 2500 (rpm)
